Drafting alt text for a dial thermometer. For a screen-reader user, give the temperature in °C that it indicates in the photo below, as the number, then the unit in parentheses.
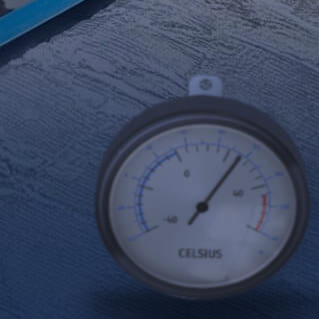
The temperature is 24 (°C)
